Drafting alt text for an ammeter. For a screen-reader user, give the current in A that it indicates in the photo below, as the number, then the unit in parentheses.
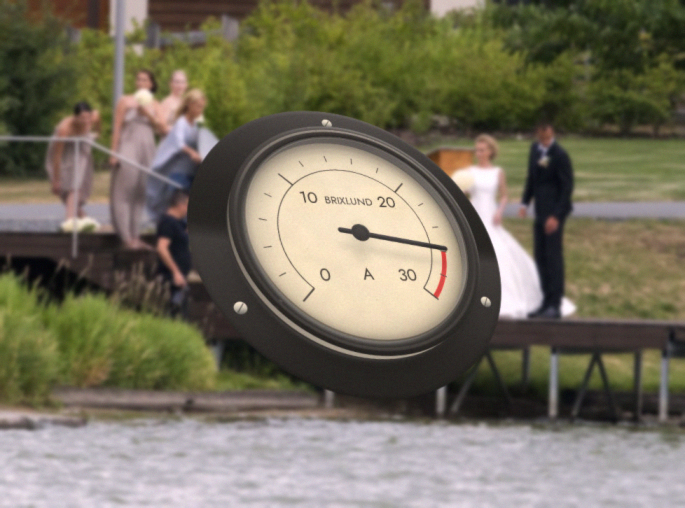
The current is 26 (A)
